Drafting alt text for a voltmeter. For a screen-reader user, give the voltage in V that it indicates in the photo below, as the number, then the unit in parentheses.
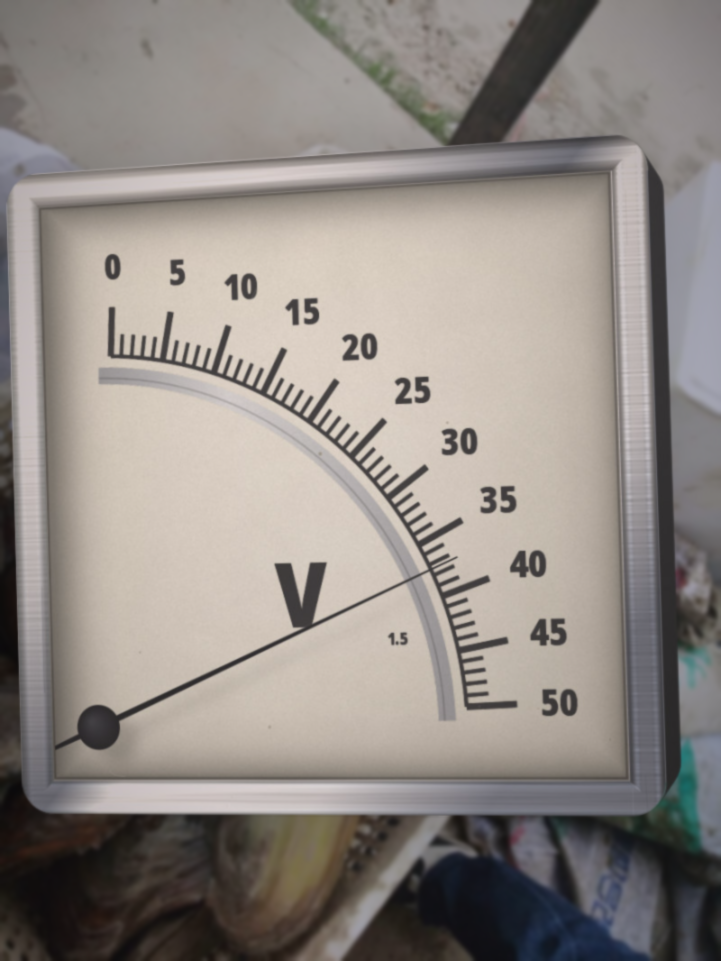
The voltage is 37.5 (V)
